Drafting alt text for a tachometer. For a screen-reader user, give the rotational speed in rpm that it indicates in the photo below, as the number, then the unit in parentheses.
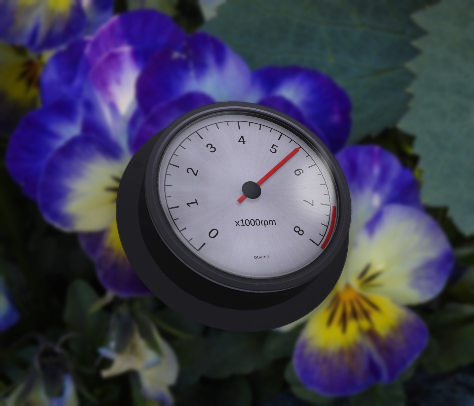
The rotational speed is 5500 (rpm)
